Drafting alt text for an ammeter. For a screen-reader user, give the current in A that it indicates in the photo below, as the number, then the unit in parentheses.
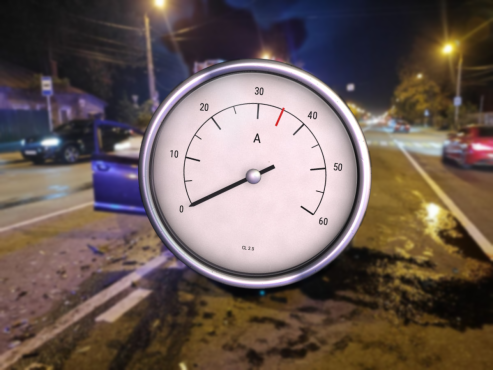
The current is 0 (A)
